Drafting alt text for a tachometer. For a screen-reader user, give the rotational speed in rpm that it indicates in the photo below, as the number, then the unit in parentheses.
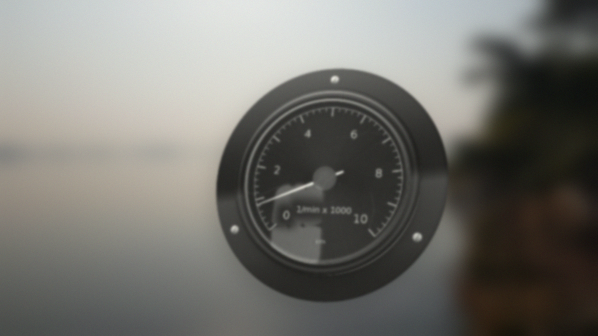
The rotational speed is 800 (rpm)
